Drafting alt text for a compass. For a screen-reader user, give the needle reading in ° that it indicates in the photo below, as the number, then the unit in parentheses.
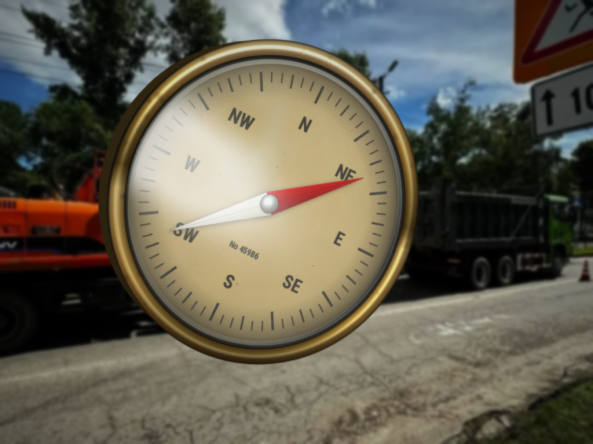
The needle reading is 50 (°)
